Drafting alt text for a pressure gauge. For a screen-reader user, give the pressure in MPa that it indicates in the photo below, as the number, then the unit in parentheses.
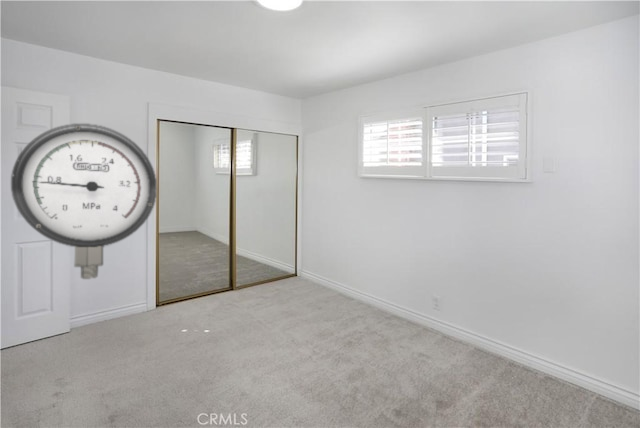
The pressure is 0.7 (MPa)
